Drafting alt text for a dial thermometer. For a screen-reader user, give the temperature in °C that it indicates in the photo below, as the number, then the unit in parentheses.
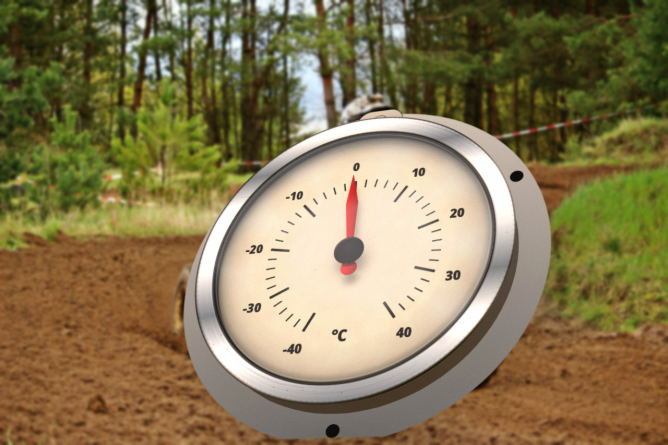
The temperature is 0 (°C)
